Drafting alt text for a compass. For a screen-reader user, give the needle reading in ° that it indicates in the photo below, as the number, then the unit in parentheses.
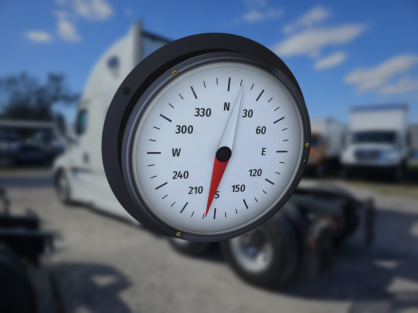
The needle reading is 190 (°)
